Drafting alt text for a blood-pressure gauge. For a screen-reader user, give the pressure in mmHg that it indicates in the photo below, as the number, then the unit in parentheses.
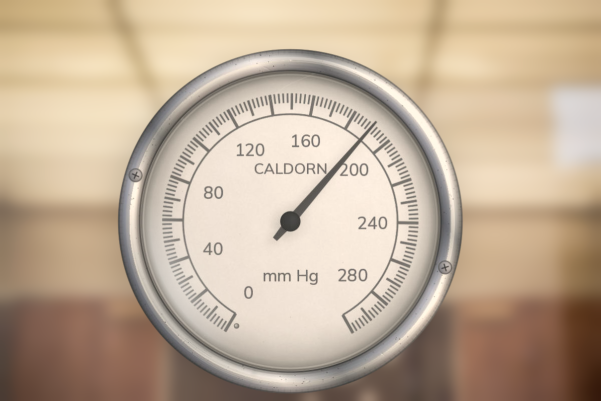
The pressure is 190 (mmHg)
